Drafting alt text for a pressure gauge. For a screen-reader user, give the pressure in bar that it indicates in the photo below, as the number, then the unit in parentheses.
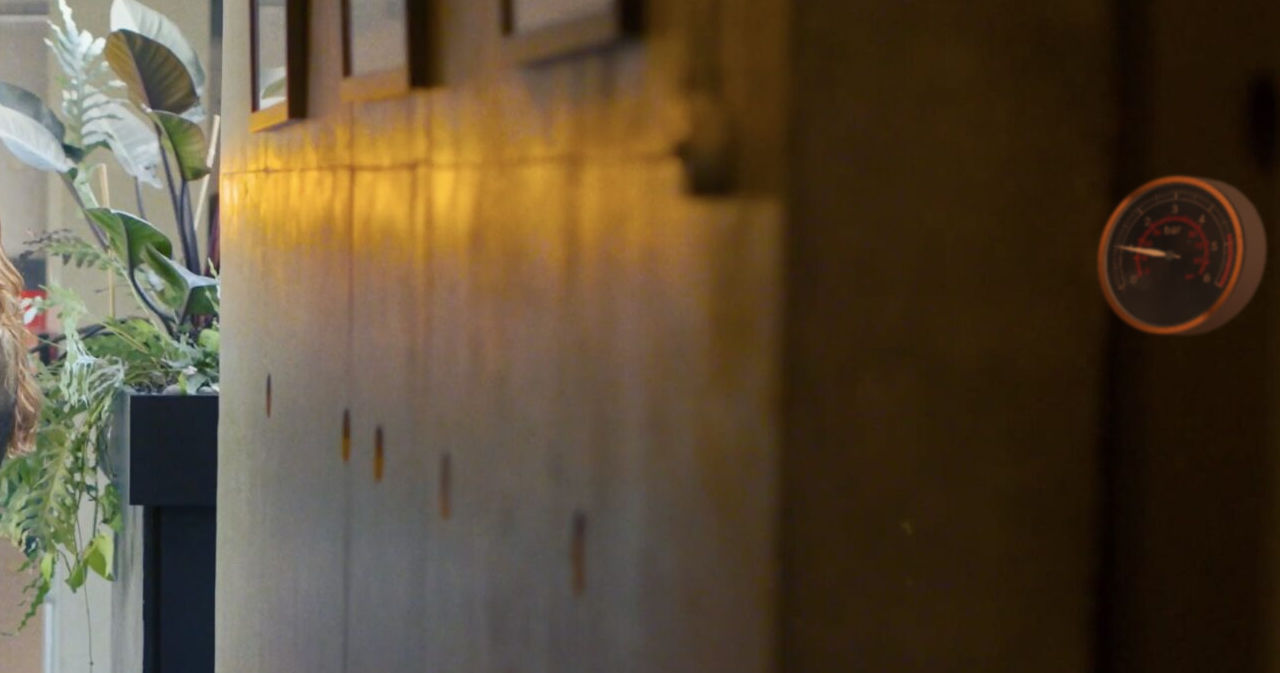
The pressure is 1 (bar)
